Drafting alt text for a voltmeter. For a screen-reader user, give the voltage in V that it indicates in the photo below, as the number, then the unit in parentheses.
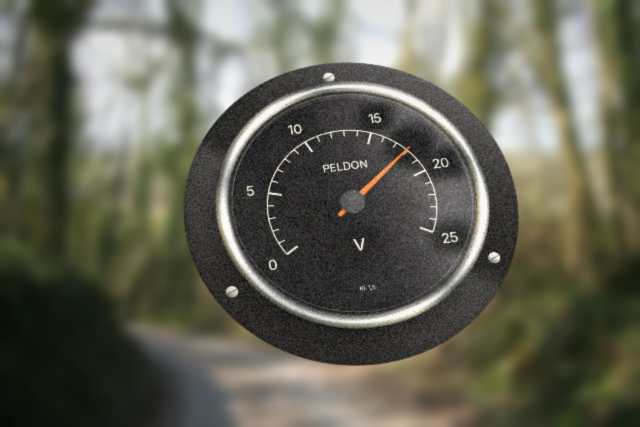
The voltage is 18 (V)
